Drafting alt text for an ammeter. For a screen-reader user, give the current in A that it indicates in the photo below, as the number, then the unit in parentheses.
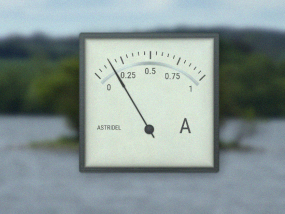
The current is 0.15 (A)
